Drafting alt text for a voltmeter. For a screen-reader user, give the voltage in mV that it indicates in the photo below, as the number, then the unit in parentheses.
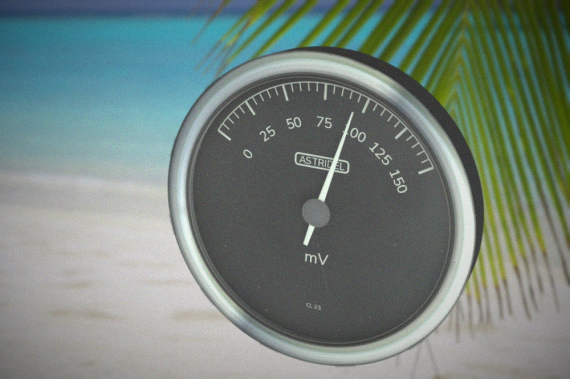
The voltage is 95 (mV)
